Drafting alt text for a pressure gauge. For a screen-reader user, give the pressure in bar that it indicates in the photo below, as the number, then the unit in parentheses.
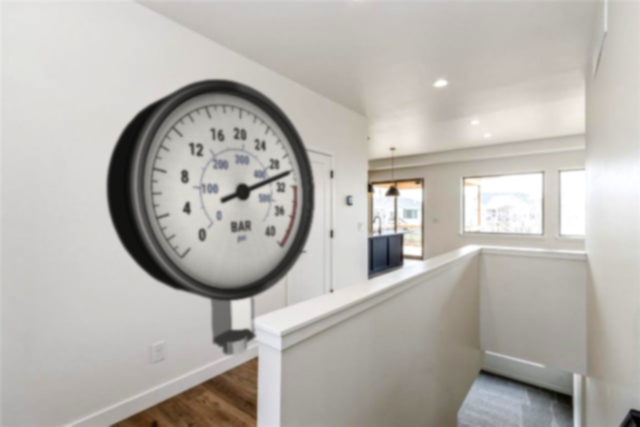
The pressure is 30 (bar)
